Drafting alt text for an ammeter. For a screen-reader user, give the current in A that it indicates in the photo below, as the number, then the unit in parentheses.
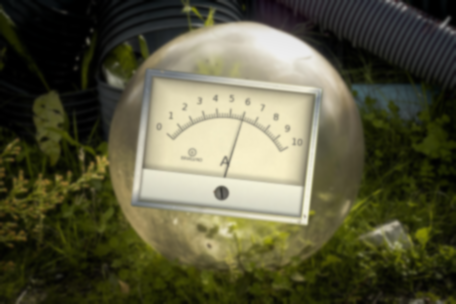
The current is 6 (A)
